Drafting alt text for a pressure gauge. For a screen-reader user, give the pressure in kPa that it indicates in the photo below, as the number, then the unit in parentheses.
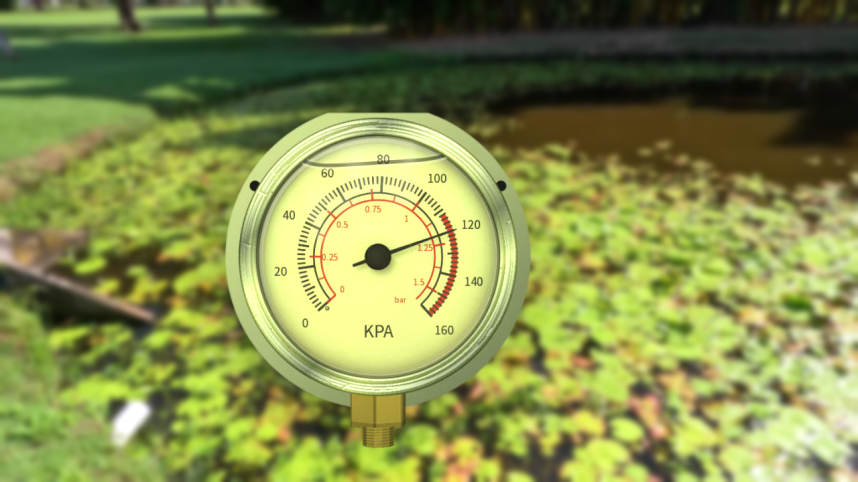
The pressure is 120 (kPa)
